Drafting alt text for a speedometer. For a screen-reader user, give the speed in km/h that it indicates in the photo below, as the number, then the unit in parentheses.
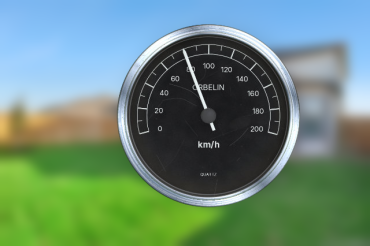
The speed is 80 (km/h)
